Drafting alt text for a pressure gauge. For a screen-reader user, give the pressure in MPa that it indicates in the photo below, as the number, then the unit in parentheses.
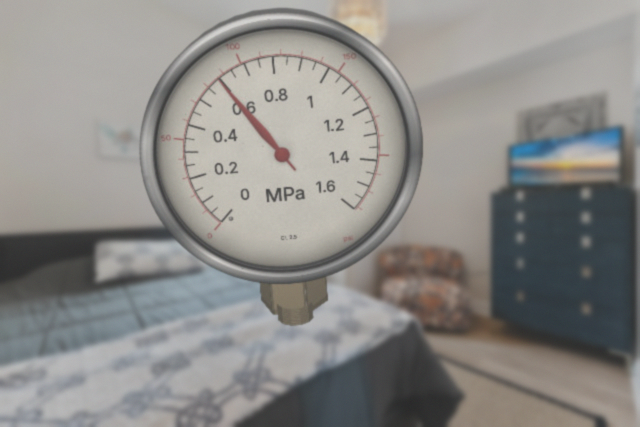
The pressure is 0.6 (MPa)
